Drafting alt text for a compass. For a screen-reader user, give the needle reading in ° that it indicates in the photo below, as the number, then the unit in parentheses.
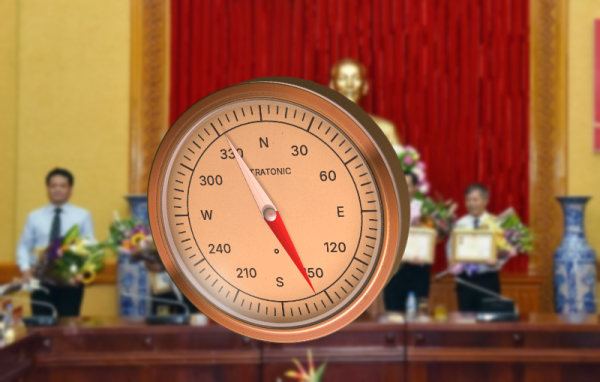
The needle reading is 155 (°)
